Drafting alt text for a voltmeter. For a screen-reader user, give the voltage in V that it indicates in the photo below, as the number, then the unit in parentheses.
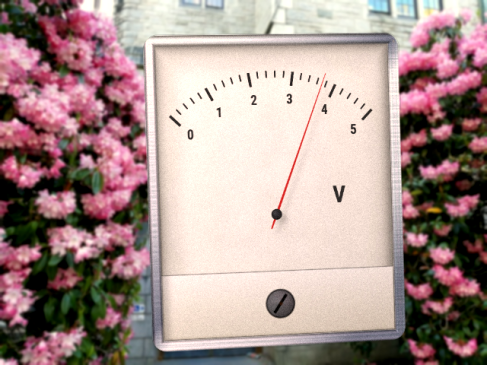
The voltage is 3.7 (V)
